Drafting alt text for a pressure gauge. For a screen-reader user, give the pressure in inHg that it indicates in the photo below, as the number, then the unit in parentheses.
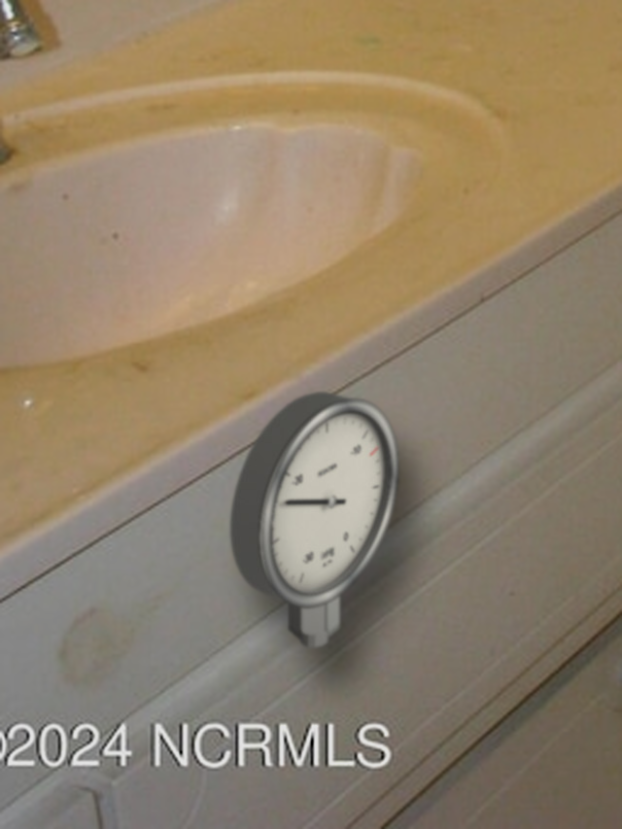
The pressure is -22 (inHg)
